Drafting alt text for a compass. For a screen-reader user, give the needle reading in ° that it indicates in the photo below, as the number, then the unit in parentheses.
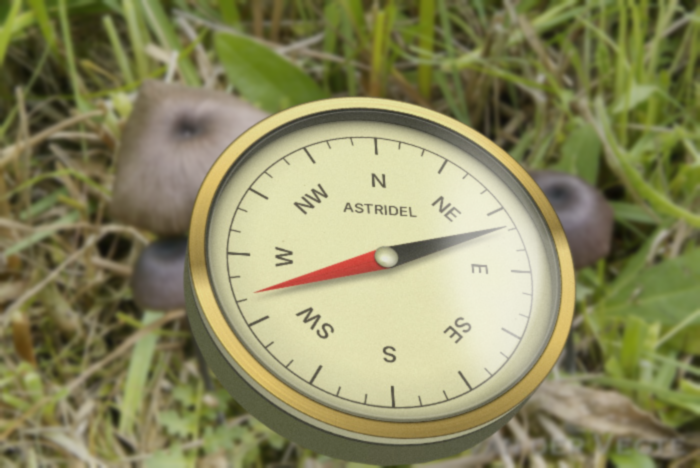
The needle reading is 250 (°)
